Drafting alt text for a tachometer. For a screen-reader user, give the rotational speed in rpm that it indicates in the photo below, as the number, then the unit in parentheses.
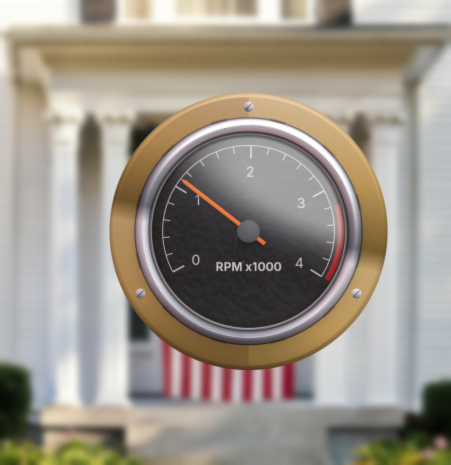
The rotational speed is 1100 (rpm)
